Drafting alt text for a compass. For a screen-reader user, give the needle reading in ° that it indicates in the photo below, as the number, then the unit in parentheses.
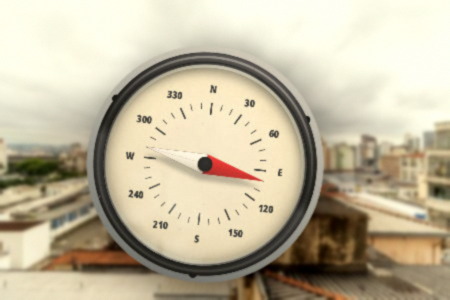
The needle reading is 100 (°)
